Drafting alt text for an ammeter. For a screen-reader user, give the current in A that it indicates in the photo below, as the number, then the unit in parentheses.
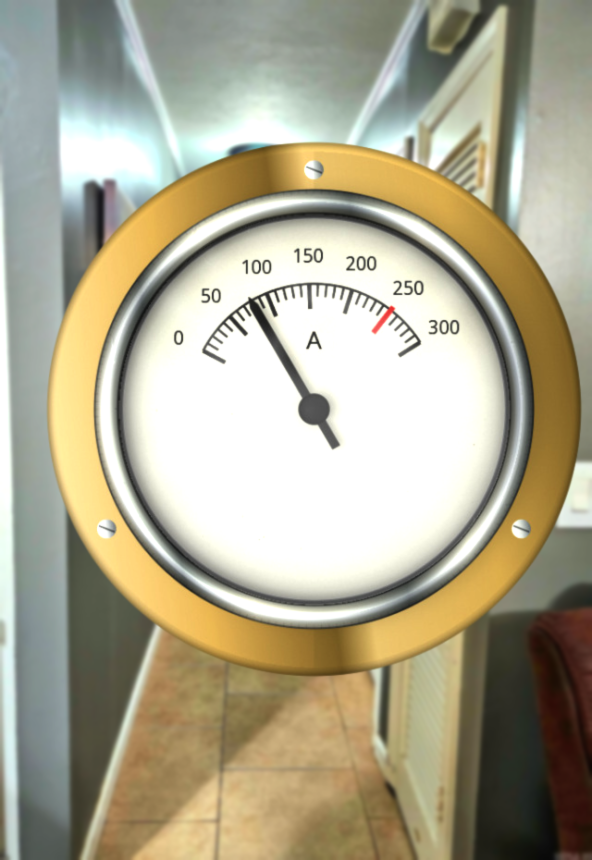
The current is 80 (A)
